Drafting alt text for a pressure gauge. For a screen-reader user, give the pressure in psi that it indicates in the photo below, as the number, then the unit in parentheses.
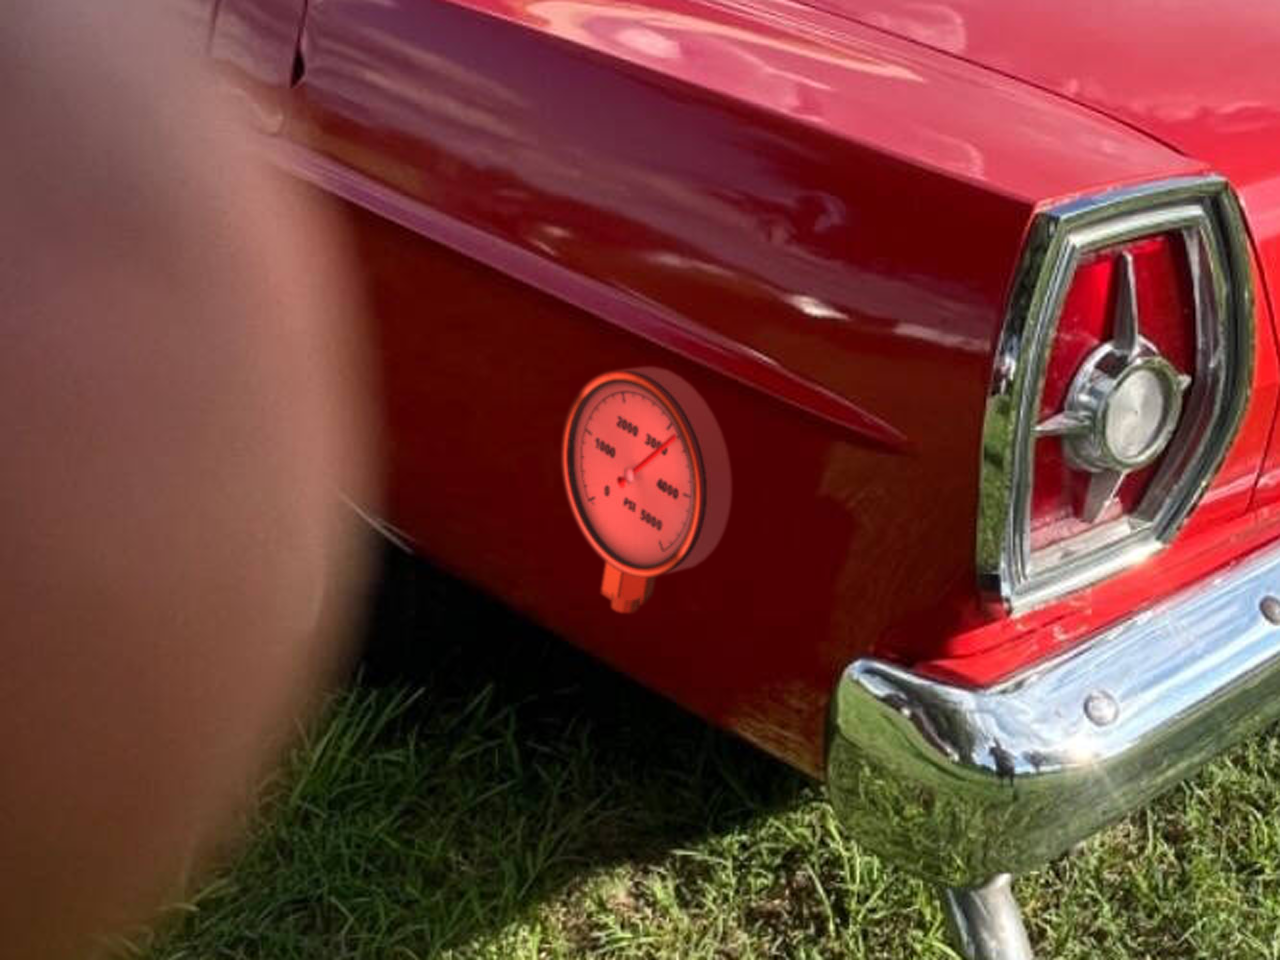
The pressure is 3200 (psi)
